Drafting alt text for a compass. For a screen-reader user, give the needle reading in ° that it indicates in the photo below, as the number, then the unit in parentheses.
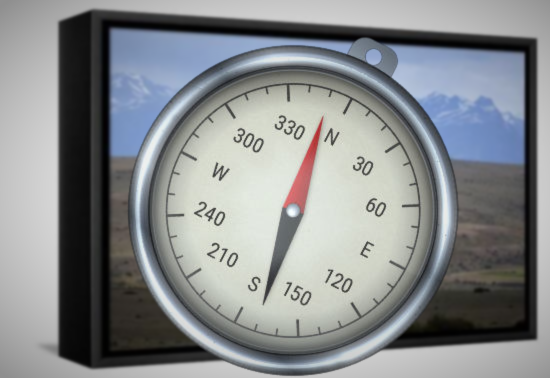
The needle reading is 350 (°)
